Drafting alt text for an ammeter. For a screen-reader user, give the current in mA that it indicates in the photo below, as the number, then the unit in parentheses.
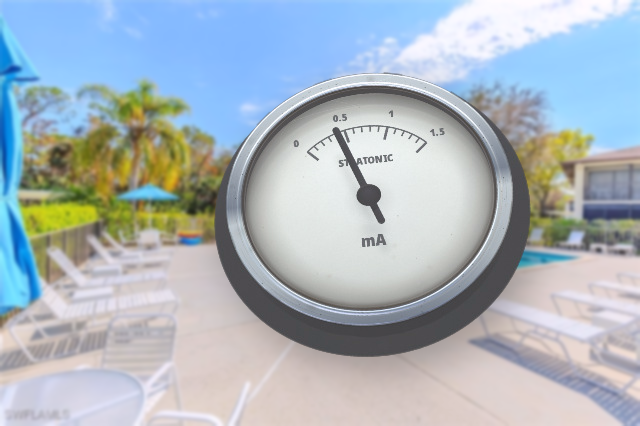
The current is 0.4 (mA)
